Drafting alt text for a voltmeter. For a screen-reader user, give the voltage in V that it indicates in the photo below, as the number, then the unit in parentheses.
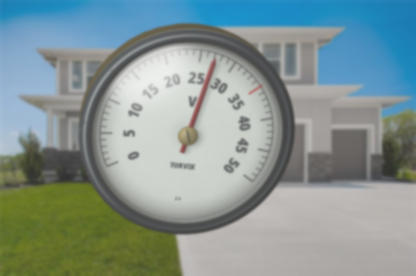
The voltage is 27 (V)
